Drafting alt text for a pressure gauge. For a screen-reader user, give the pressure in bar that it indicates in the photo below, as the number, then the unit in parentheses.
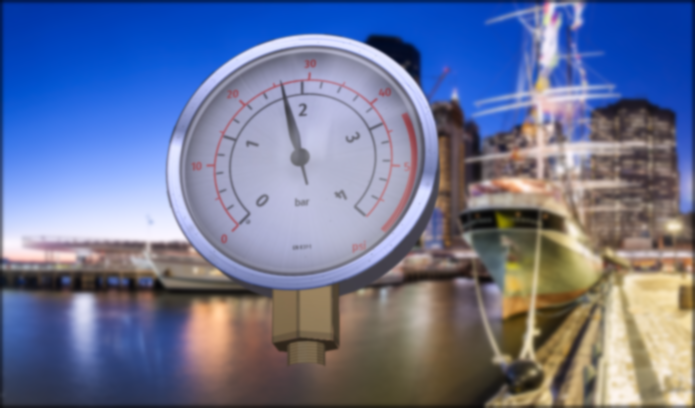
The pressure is 1.8 (bar)
